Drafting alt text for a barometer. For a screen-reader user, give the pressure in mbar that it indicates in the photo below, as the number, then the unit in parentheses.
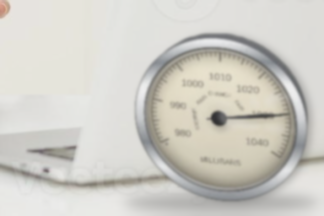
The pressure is 1030 (mbar)
